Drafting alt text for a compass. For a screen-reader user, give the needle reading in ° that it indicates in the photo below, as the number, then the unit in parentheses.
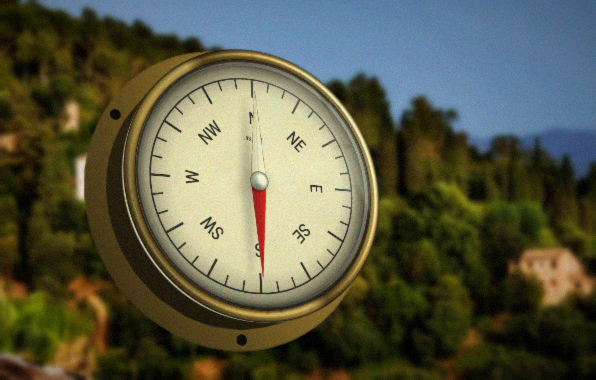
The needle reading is 180 (°)
